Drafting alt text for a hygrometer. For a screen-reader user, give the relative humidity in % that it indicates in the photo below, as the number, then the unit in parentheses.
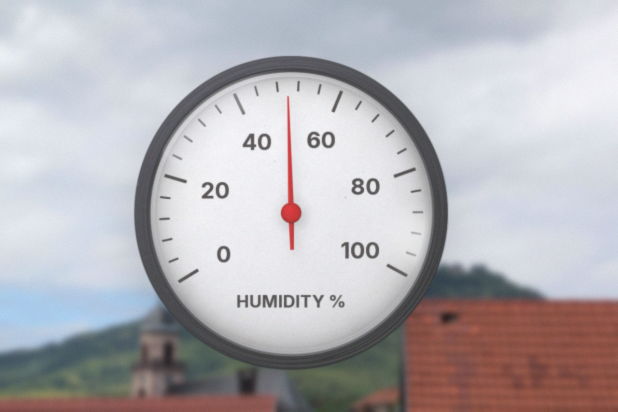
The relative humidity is 50 (%)
